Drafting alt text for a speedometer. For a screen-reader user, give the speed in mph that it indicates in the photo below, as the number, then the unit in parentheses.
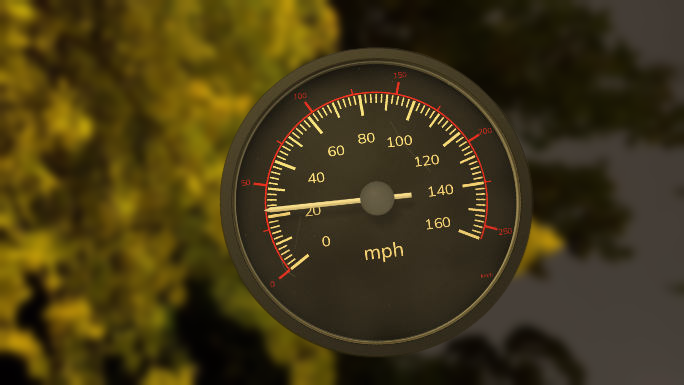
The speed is 22 (mph)
